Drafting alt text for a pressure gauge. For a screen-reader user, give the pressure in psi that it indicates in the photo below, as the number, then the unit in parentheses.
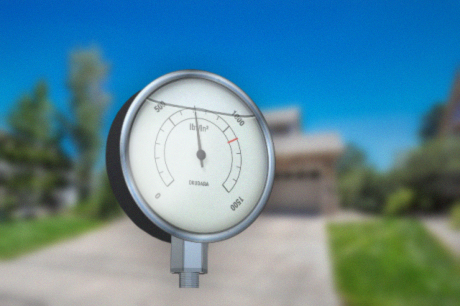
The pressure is 700 (psi)
